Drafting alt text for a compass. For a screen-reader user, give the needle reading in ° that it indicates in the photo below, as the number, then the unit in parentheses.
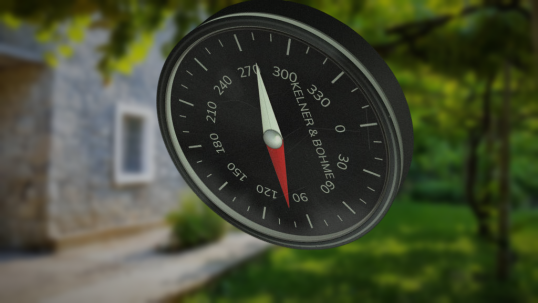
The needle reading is 100 (°)
